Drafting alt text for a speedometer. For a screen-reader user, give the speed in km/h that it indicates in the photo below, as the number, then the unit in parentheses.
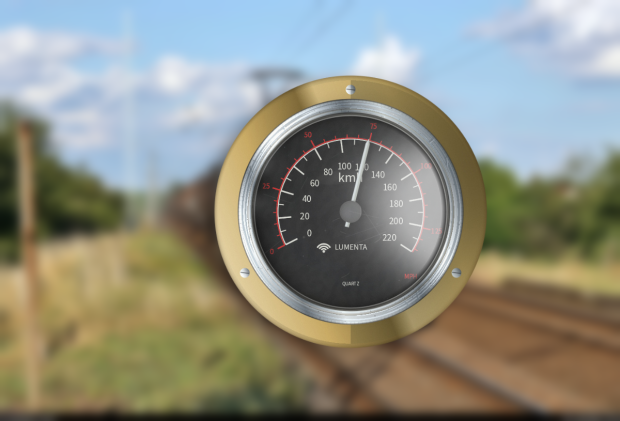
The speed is 120 (km/h)
